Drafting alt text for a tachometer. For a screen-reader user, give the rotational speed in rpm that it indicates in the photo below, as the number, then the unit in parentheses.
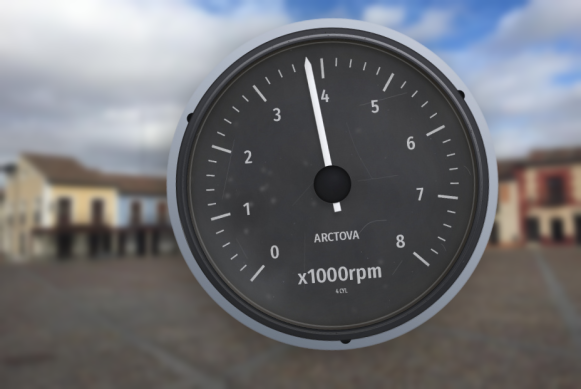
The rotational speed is 3800 (rpm)
